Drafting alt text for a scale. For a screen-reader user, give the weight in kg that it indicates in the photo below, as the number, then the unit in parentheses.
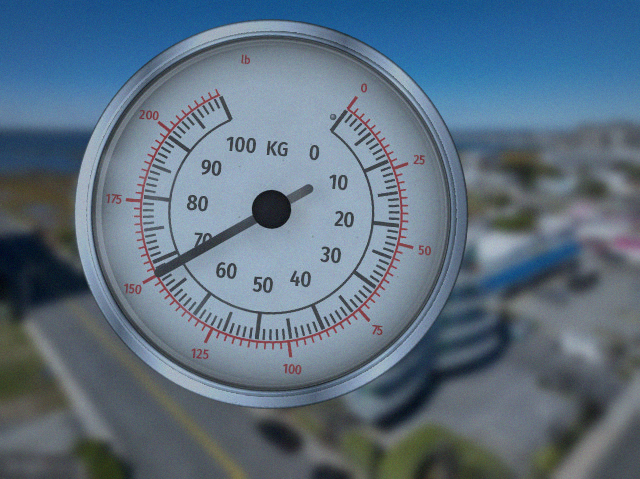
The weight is 68 (kg)
